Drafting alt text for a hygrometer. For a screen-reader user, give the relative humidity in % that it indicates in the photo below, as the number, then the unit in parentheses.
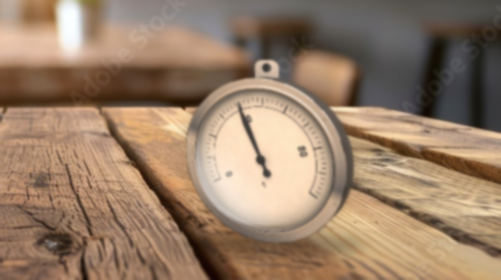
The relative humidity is 40 (%)
